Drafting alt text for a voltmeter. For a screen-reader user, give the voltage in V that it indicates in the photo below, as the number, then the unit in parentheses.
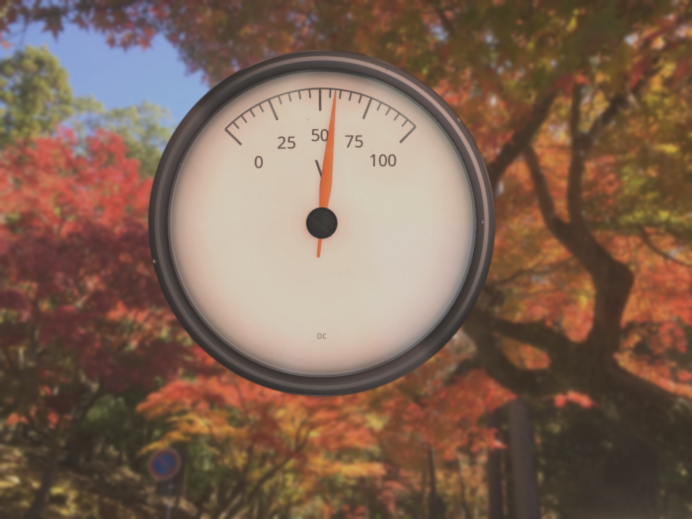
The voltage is 57.5 (V)
